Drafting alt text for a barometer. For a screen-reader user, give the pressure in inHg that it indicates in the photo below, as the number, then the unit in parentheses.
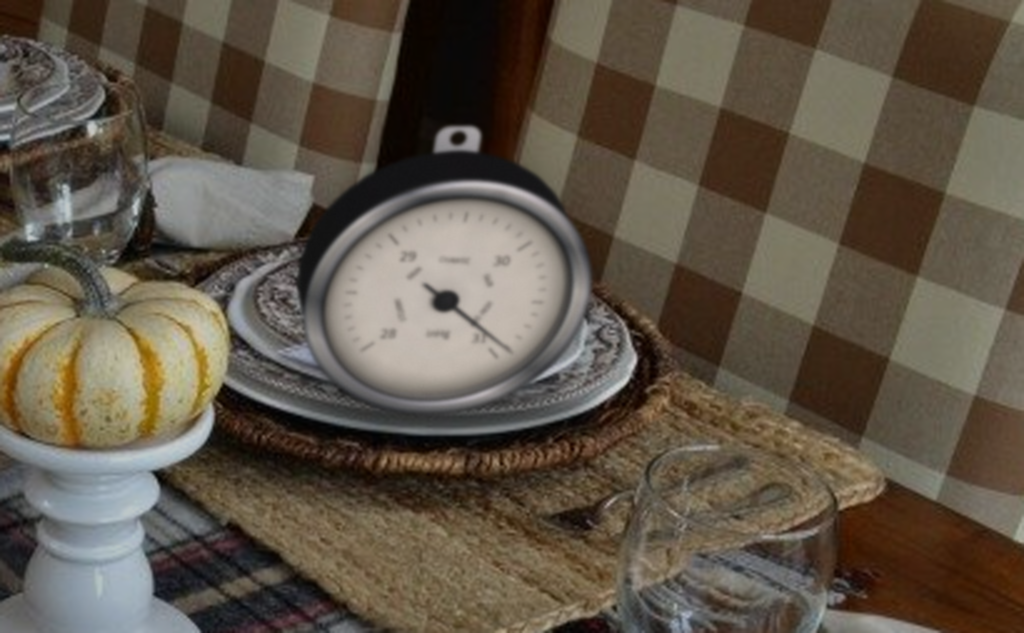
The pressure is 30.9 (inHg)
